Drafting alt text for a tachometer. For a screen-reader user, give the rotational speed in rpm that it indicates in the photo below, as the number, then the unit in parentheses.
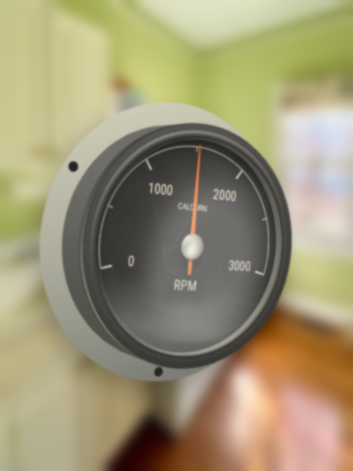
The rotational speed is 1500 (rpm)
